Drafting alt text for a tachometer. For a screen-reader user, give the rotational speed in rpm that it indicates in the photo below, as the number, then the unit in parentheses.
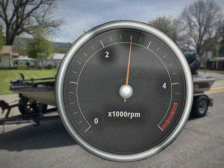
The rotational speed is 2600 (rpm)
